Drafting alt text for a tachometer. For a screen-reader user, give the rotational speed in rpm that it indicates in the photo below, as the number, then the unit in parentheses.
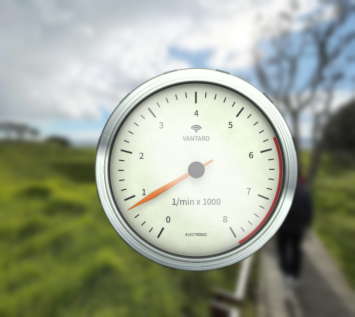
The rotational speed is 800 (rpm)
